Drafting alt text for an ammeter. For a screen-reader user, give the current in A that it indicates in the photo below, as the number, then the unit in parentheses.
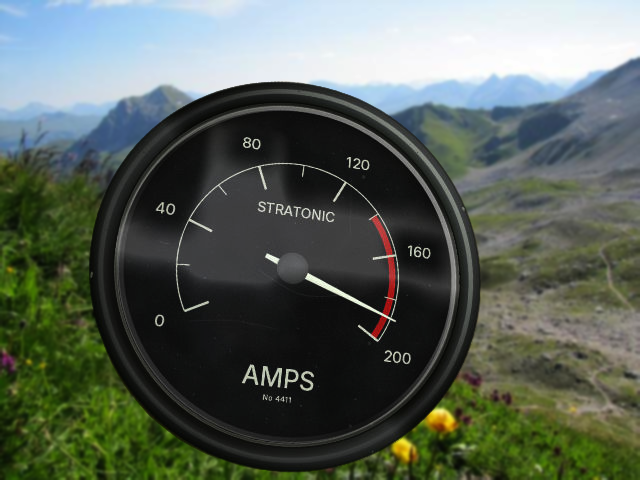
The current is 190 (A)
